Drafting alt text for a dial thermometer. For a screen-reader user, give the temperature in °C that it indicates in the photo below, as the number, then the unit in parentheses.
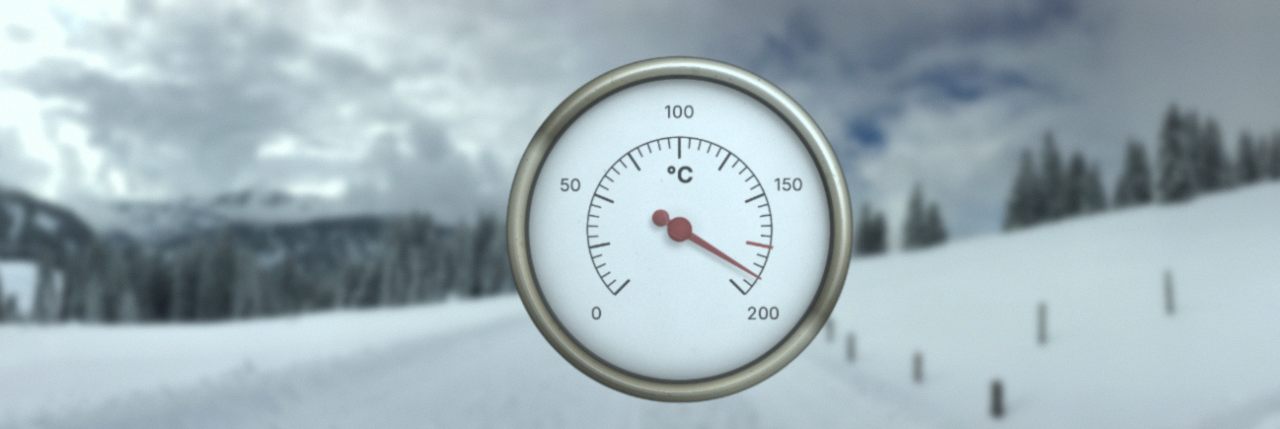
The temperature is 190 (°C)
